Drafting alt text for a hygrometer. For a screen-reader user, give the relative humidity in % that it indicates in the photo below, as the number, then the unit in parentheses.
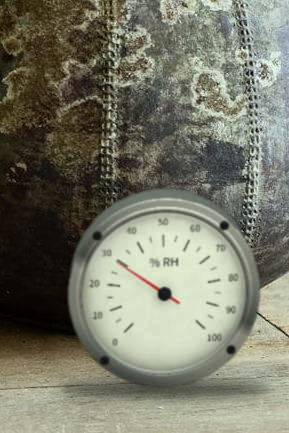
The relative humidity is 30 (%)
